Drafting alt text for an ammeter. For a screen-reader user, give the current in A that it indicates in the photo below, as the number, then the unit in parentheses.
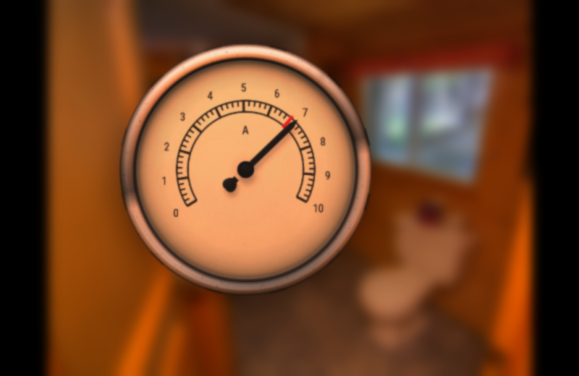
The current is 7 (A)
